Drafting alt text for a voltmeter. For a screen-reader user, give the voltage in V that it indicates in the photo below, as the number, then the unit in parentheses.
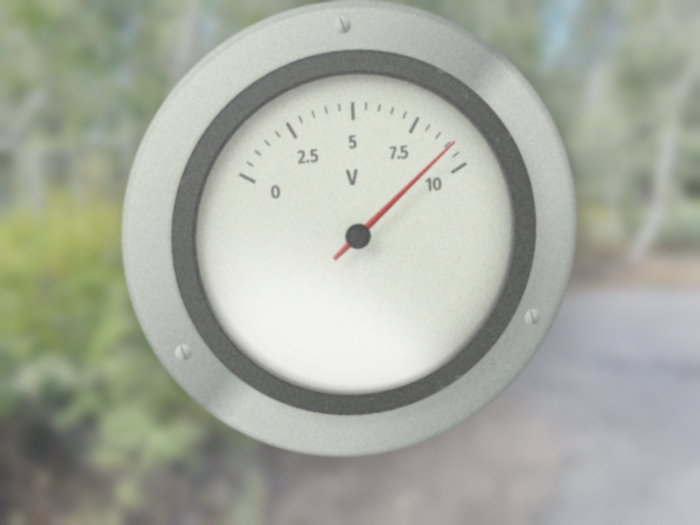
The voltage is 9 (V)
